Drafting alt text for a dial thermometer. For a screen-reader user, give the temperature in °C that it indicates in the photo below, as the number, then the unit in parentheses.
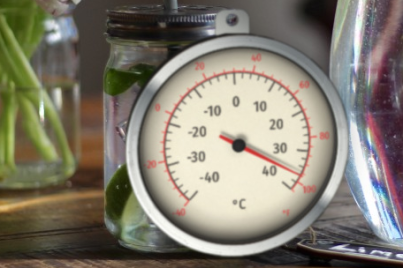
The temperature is 36 (°C)
